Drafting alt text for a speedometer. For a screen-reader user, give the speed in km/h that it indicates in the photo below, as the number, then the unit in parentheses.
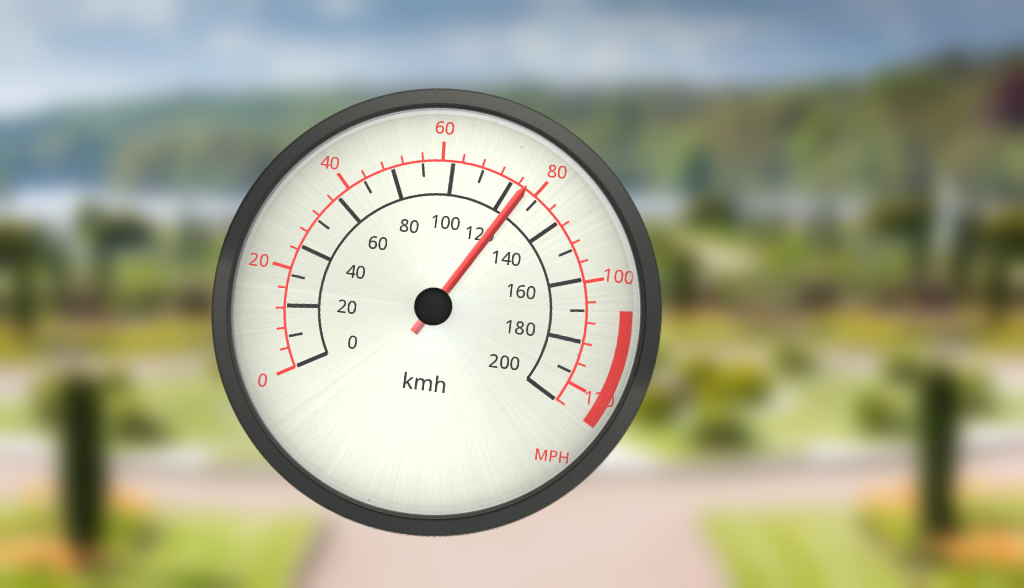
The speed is 125 (km/h)
